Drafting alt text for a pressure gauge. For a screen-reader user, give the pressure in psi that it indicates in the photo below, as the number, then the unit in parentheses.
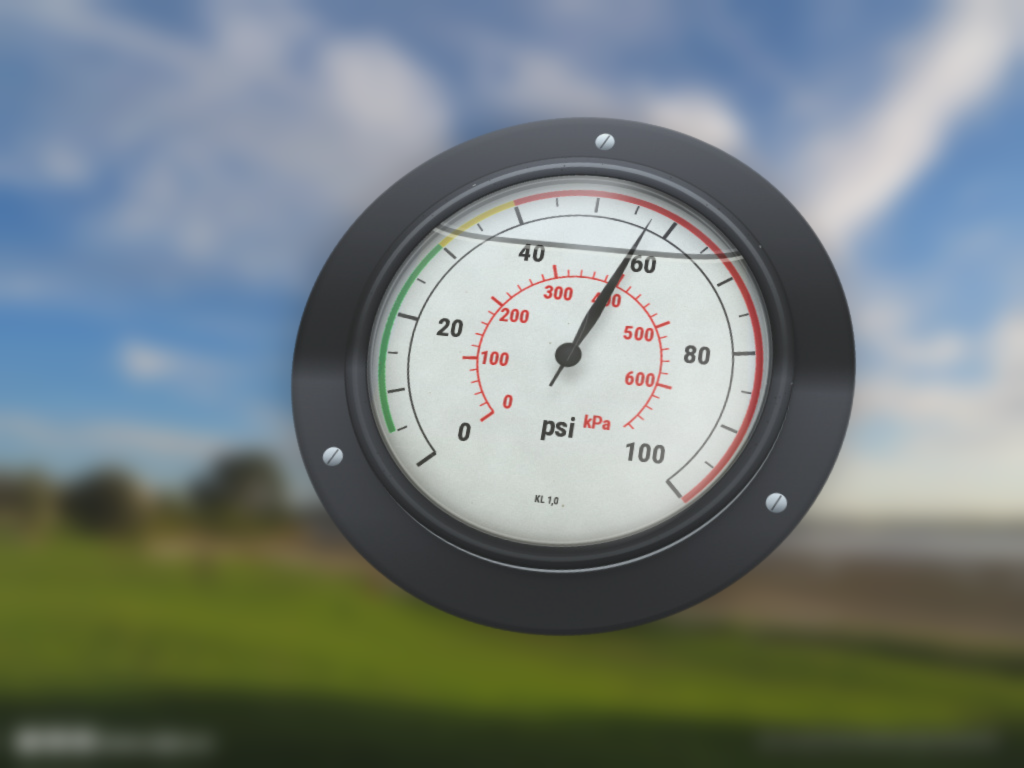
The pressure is 57.5 (psi)
